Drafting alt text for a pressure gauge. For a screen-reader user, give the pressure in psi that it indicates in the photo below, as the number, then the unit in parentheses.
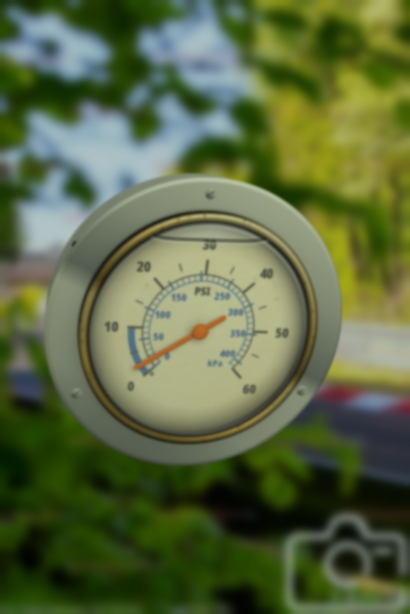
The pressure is 2.5 (psi)
